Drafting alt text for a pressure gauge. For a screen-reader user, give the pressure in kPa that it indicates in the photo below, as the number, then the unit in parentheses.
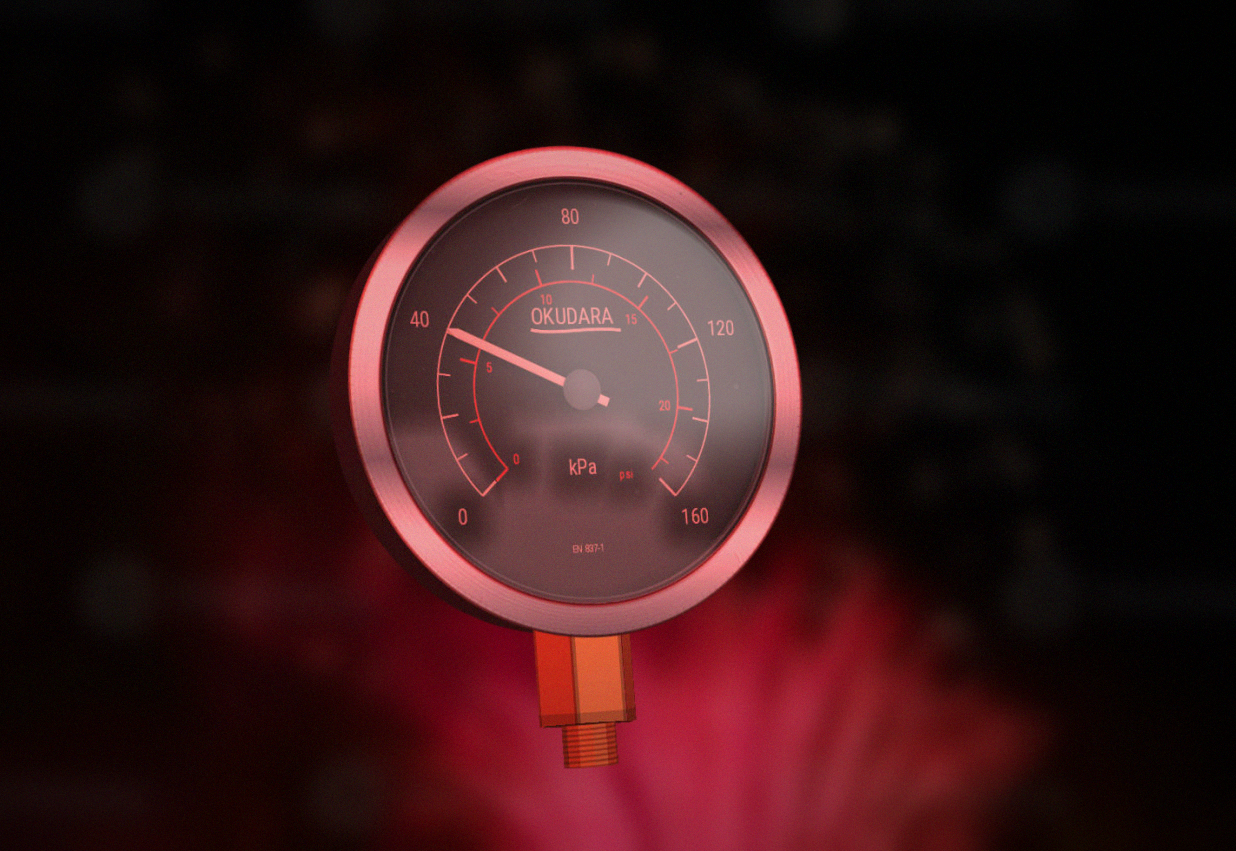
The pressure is 40 (kPa)
